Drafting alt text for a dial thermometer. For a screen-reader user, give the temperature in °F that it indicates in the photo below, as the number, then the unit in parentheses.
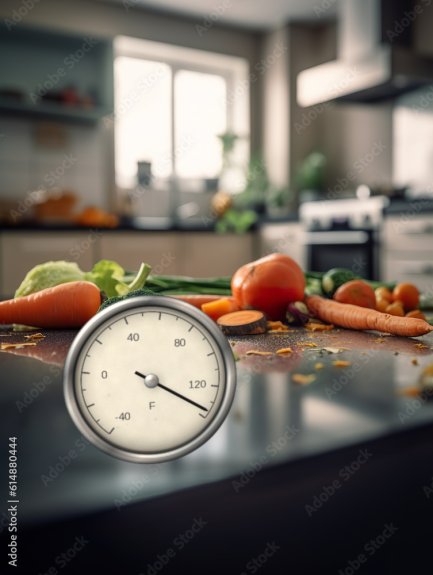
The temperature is 135 (°F)
